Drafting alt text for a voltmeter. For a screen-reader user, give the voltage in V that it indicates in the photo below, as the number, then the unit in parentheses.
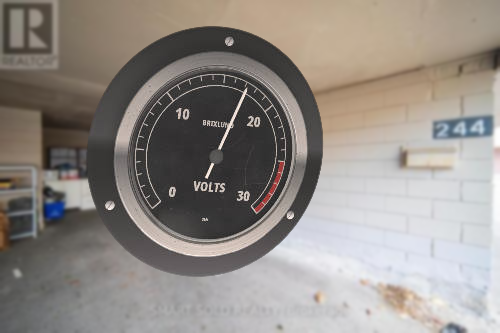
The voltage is 17 (V)
